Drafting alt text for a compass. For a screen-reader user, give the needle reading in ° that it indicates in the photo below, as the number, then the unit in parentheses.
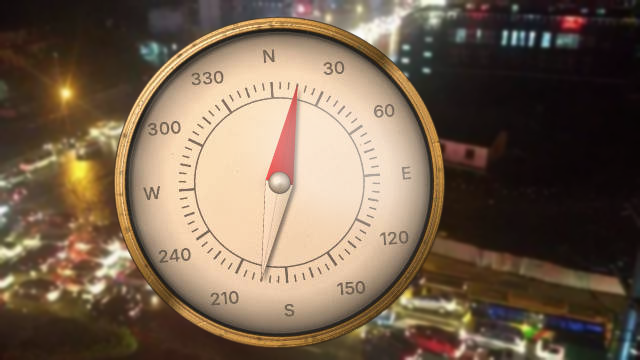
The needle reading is 15 (°)
